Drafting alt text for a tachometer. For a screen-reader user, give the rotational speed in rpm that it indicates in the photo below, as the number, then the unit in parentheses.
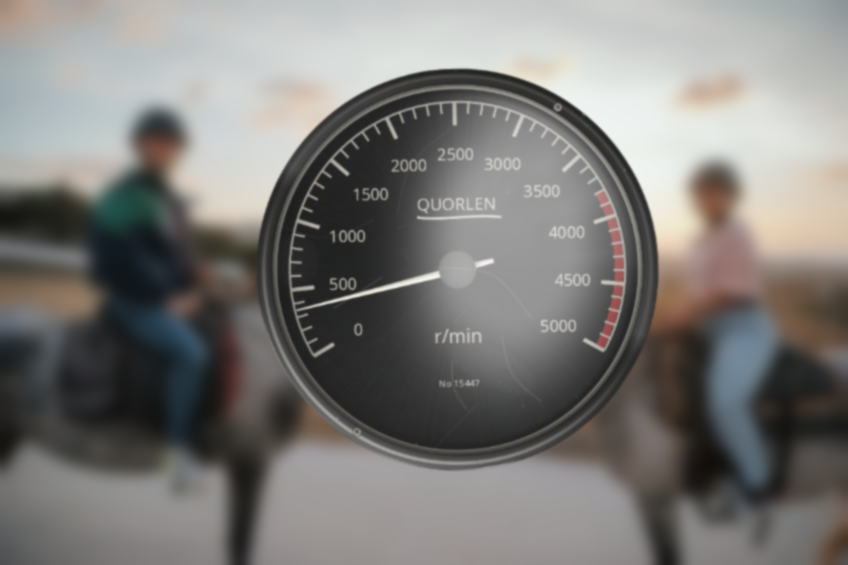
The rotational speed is 350 (rpm)
